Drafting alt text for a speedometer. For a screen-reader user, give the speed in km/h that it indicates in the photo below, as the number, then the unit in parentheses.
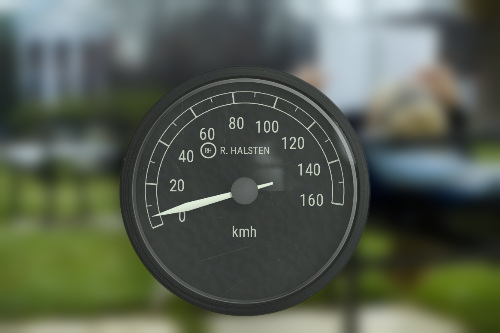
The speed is 5 (km/h)
